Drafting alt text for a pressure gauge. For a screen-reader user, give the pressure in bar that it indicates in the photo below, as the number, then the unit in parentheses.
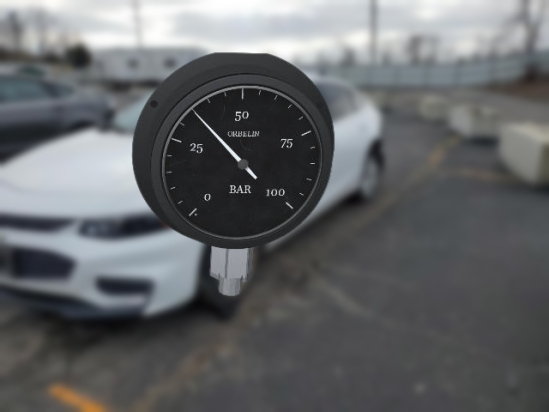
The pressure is 35 (bar)
